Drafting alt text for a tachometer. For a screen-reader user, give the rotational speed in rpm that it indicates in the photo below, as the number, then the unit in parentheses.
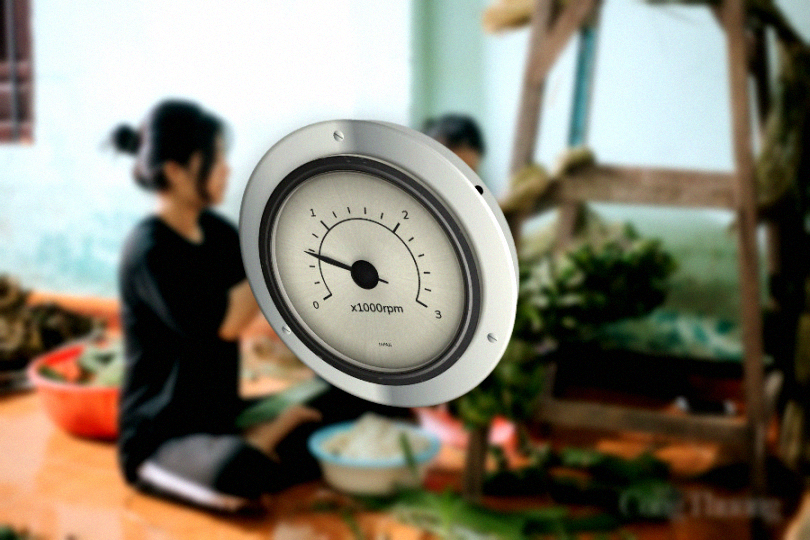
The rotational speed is 600 (rpm)
